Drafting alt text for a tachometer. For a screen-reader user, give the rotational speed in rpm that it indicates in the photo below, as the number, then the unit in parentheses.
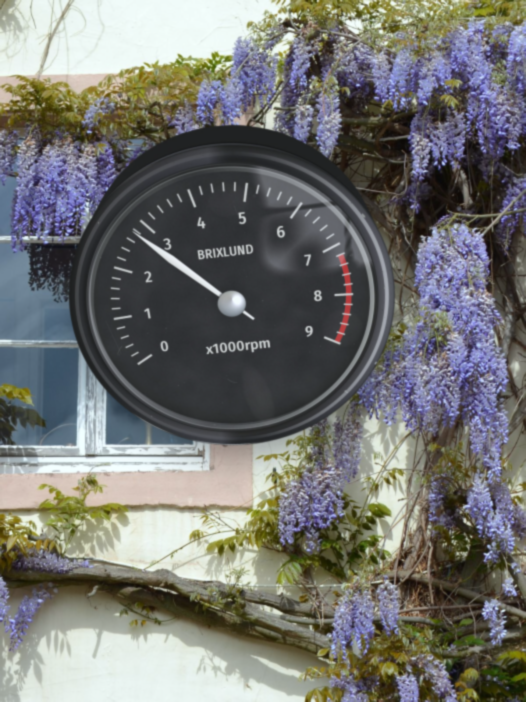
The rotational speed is 2800 (rpm)
